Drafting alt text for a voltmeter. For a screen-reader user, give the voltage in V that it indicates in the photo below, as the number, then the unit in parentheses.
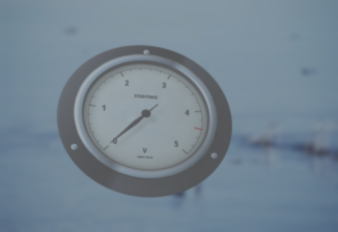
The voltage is 0 (V)
